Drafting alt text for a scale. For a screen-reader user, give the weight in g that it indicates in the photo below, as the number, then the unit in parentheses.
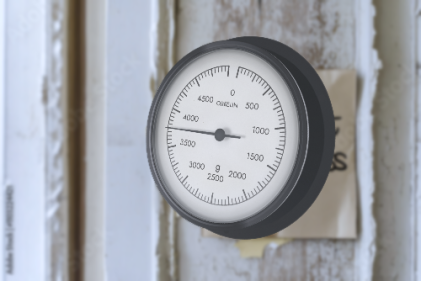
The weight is 3750 (g)
